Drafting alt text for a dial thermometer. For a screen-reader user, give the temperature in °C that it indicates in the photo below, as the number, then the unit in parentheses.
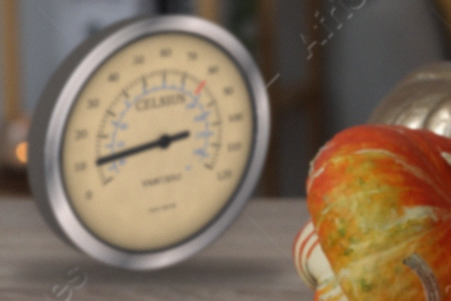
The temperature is 10 (°C)
